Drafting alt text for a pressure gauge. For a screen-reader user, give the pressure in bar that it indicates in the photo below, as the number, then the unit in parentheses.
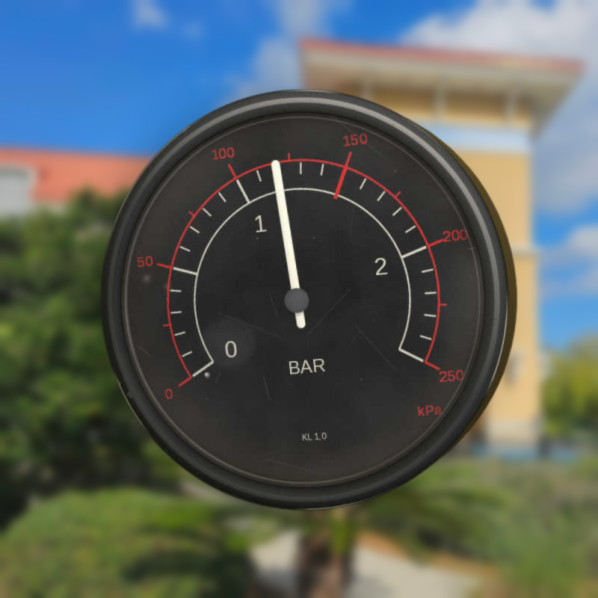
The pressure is 1.2 (bar)
